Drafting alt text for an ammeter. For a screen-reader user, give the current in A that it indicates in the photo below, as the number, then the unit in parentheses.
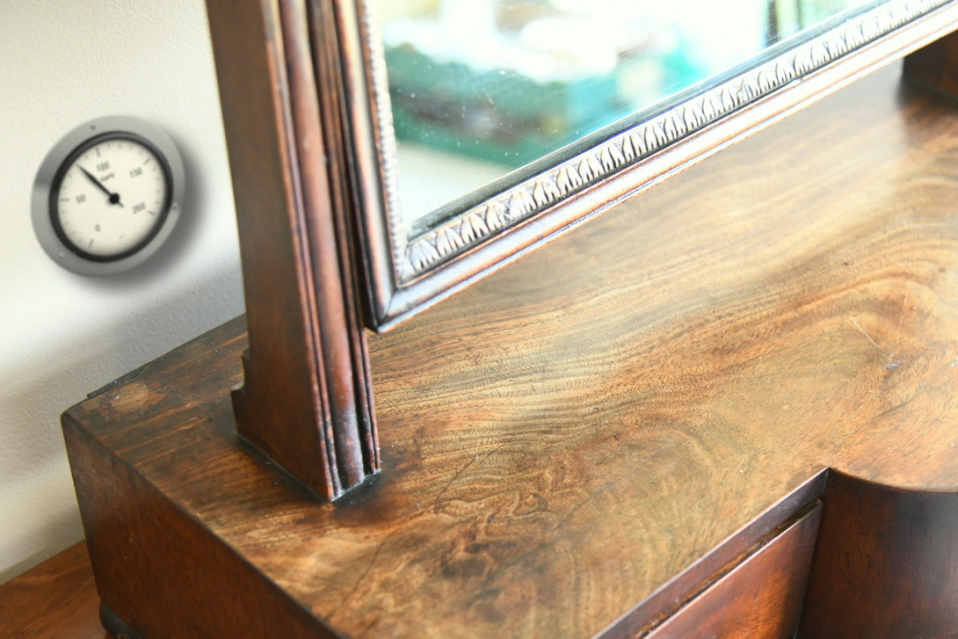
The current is 80 (A)
